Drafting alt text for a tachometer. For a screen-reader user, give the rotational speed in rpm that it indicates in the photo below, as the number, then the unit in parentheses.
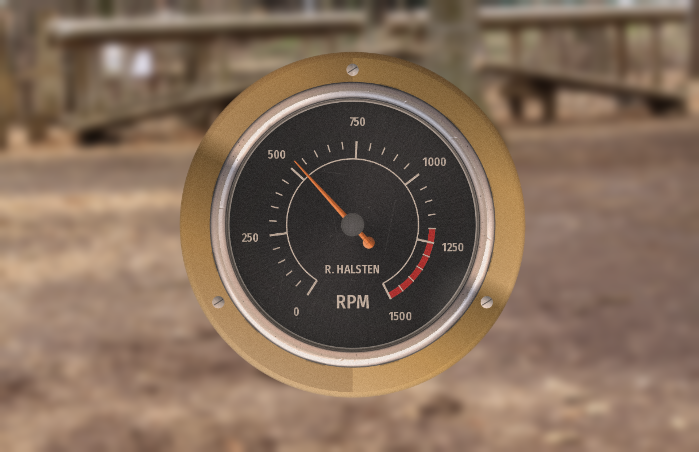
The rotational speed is 525 (rpm)
